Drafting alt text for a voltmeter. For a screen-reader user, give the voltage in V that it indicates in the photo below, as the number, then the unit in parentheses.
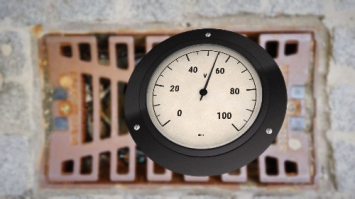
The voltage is 55 (V)
